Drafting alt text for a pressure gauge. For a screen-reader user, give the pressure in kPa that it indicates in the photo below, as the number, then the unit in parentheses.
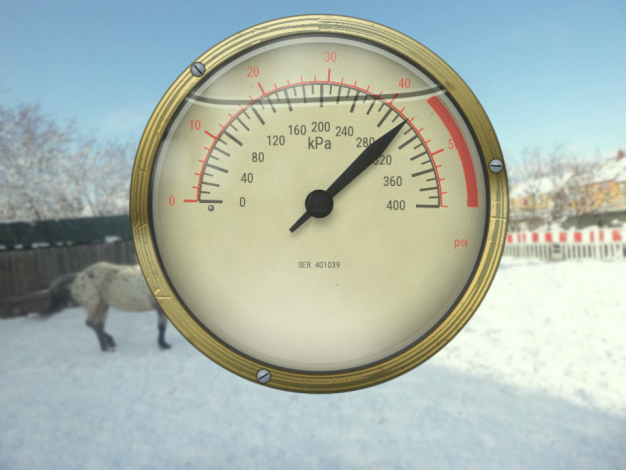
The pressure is 300 (kPa)
